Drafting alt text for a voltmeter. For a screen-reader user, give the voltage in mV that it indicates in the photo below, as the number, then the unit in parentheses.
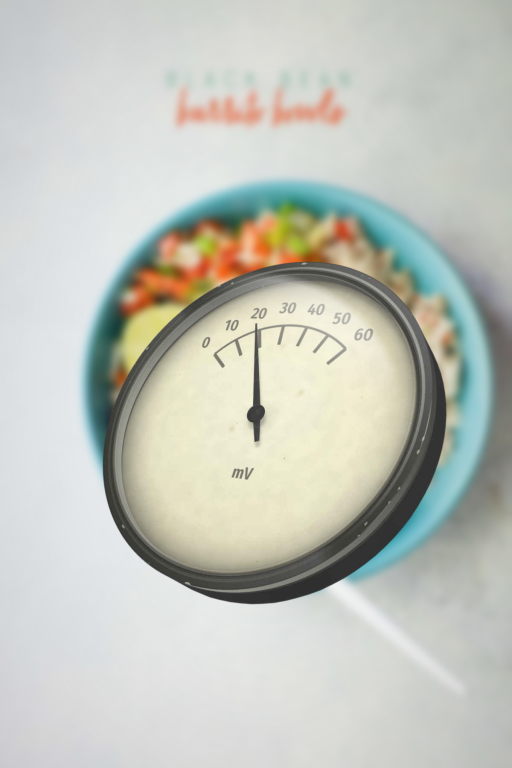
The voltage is 20 (mV)
